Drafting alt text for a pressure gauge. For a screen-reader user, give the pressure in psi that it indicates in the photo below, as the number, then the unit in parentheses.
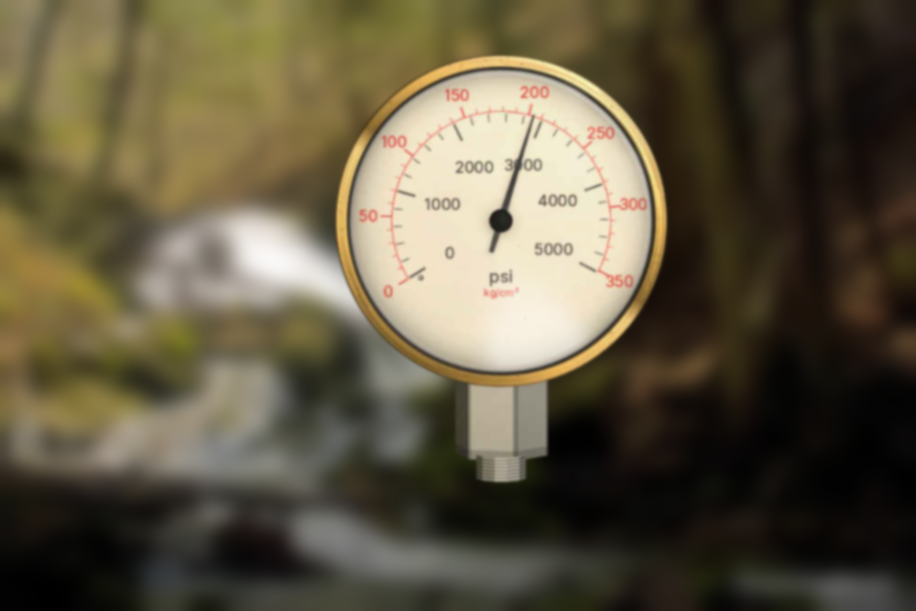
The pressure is 2900 (psi)
